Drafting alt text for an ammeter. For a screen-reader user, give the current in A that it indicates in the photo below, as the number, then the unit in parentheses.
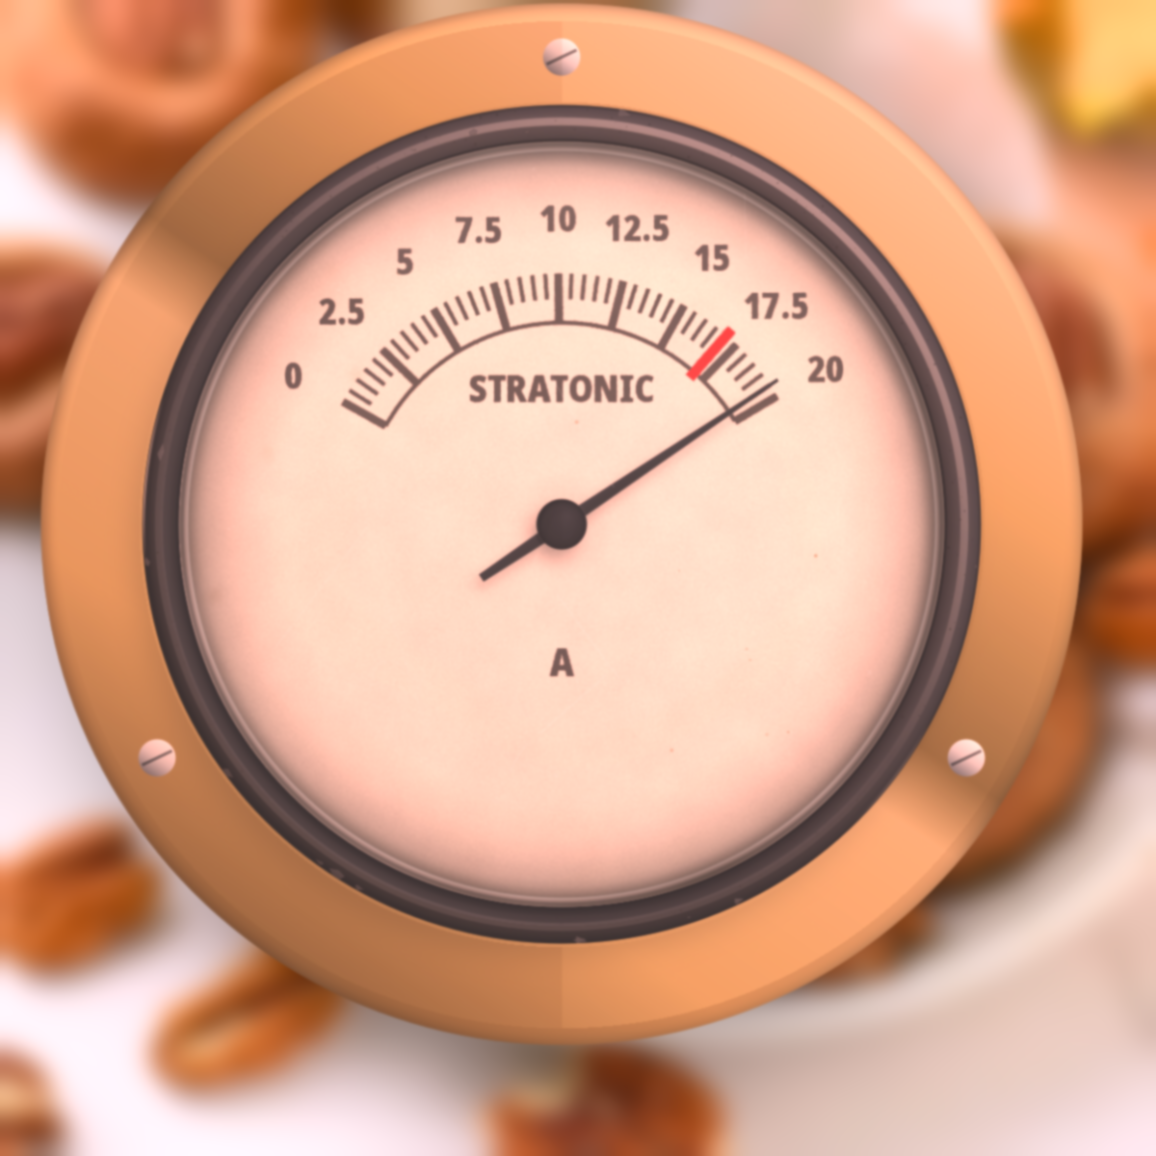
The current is 19.5 (A)
